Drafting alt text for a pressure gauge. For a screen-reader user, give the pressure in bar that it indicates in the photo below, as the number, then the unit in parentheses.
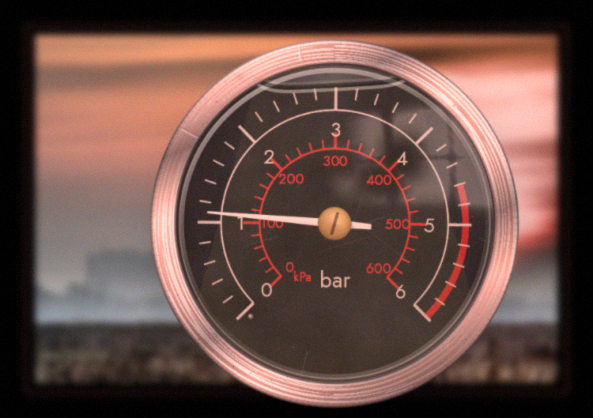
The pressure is 1.1 (bar)
